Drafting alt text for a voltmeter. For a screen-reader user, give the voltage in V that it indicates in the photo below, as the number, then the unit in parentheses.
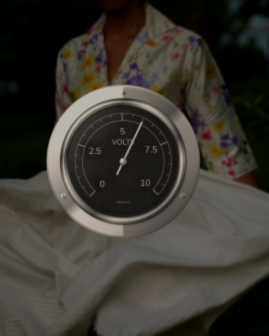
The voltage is 6 (V)
